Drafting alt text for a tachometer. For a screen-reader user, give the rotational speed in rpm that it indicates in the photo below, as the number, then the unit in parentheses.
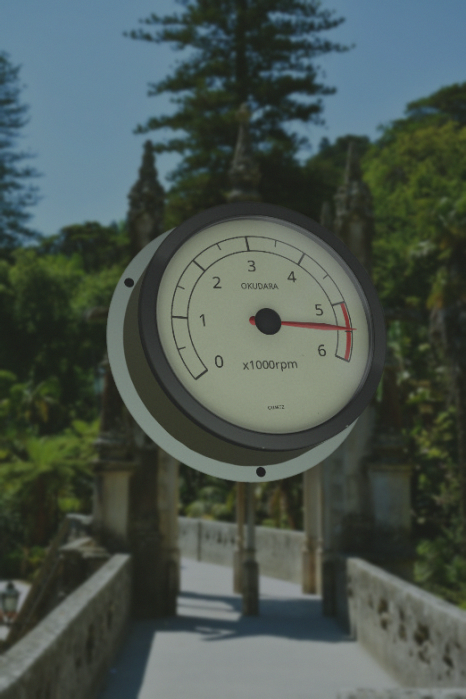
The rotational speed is 5500 (rpm)
